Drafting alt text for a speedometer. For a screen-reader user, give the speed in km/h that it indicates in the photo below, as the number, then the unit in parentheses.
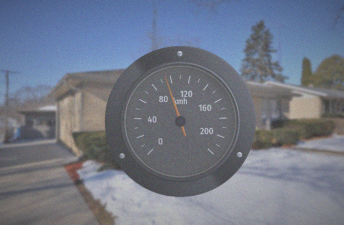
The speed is 95 (km/h)
